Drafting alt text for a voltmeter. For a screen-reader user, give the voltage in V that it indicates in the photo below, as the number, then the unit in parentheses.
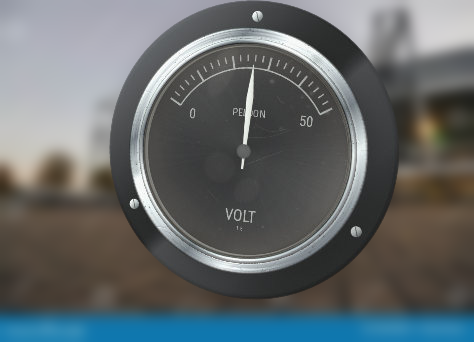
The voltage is 26 (V)
